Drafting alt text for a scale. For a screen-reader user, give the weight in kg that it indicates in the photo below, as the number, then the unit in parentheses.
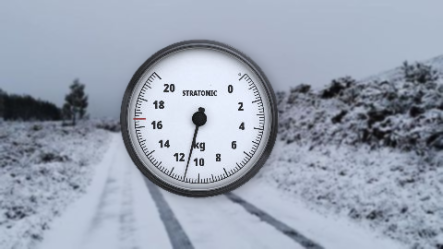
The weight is 11 (kg)
